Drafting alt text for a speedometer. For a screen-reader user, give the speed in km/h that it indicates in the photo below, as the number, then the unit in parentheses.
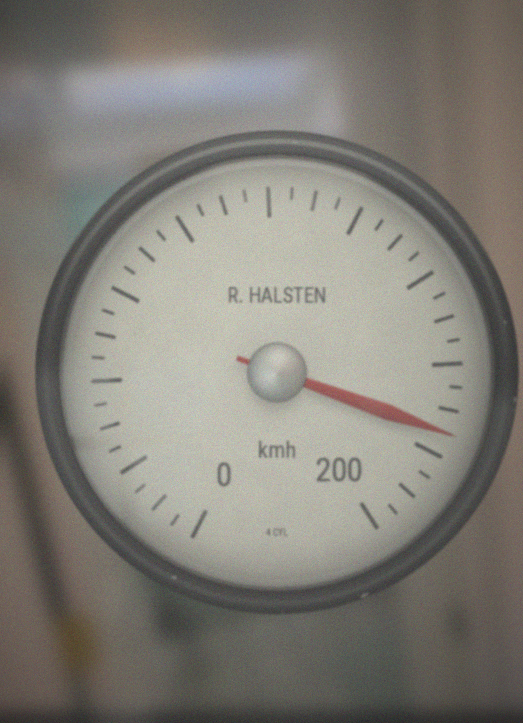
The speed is 175 (km/h)
